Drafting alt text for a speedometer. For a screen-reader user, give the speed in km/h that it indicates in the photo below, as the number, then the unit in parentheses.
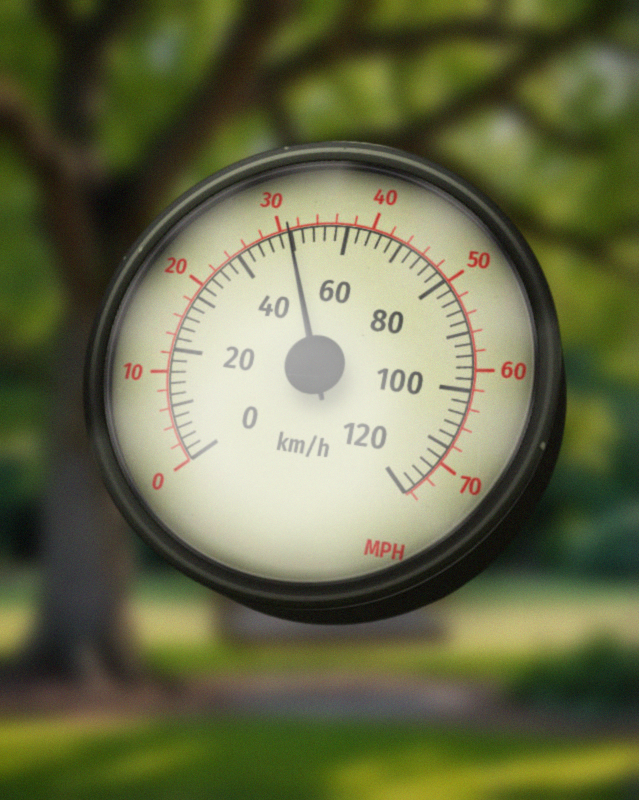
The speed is 50 (km/h)
